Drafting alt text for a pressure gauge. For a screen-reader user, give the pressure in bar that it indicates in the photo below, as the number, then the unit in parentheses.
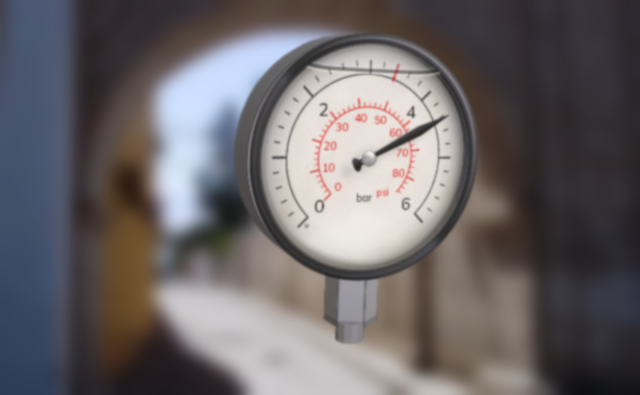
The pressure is 4.4 (bar)
